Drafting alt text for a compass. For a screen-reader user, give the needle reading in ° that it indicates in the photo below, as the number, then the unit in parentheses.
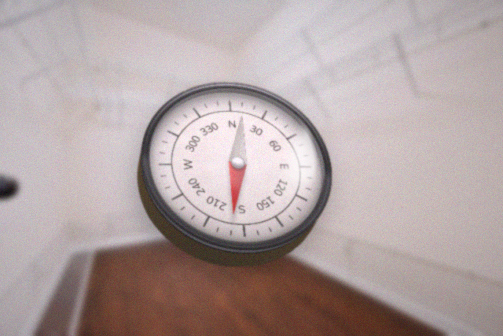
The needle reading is 190 (°)
